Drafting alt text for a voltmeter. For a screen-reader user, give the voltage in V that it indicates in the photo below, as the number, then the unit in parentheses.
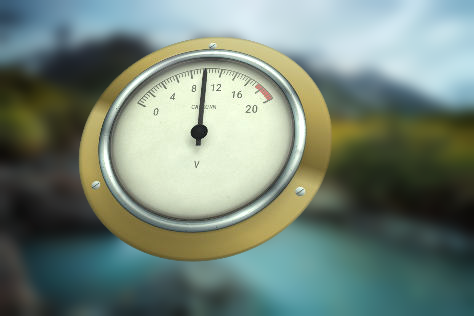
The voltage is 10 (V)
